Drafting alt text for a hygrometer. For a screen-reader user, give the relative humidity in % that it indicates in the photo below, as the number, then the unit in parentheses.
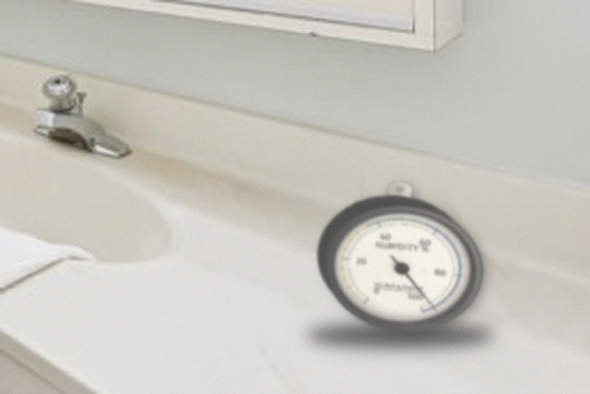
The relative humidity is 96 (%)
